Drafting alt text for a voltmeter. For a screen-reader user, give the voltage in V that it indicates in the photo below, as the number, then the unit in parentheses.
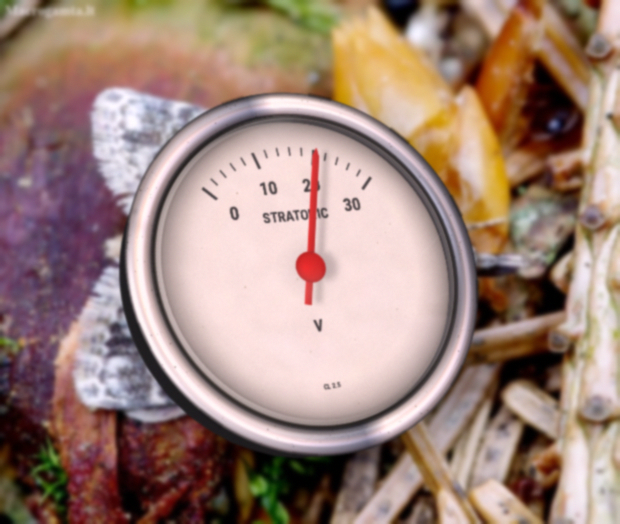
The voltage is 20 (V)
